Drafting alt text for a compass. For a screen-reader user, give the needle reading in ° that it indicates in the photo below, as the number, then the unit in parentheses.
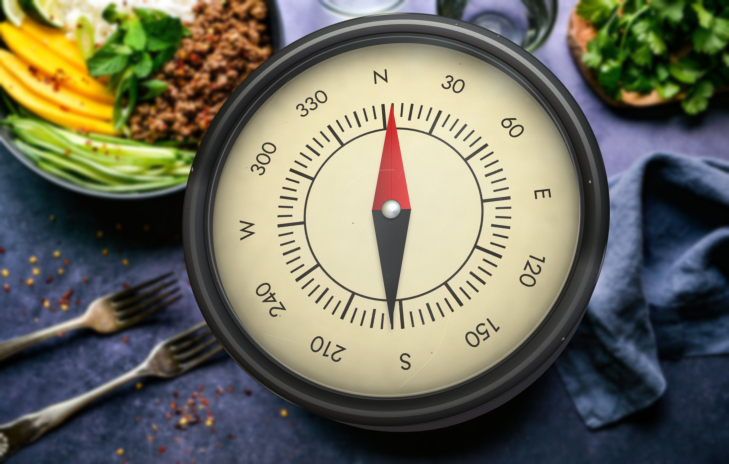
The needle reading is 5 (°)
